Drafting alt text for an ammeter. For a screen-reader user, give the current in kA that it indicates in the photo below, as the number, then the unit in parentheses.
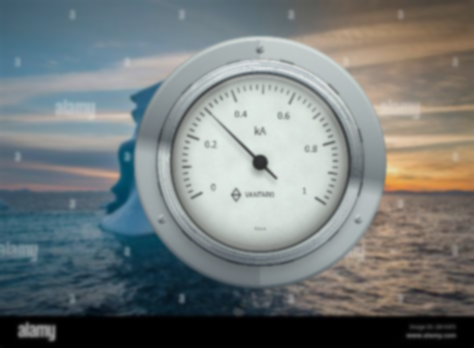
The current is 0.3 (kA)
